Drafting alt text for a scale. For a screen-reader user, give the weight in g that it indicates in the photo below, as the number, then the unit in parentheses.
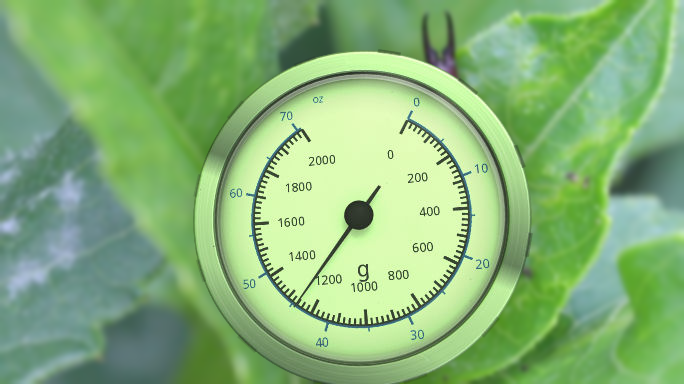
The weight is 1260 (g)
